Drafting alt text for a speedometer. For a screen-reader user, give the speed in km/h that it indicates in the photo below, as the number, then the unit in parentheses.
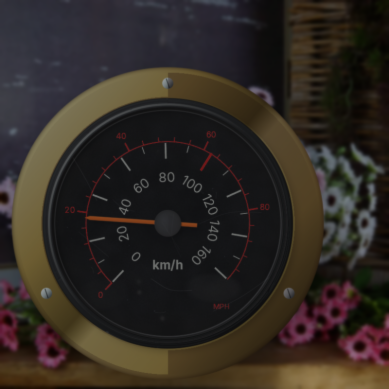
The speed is 30 (km/h)
